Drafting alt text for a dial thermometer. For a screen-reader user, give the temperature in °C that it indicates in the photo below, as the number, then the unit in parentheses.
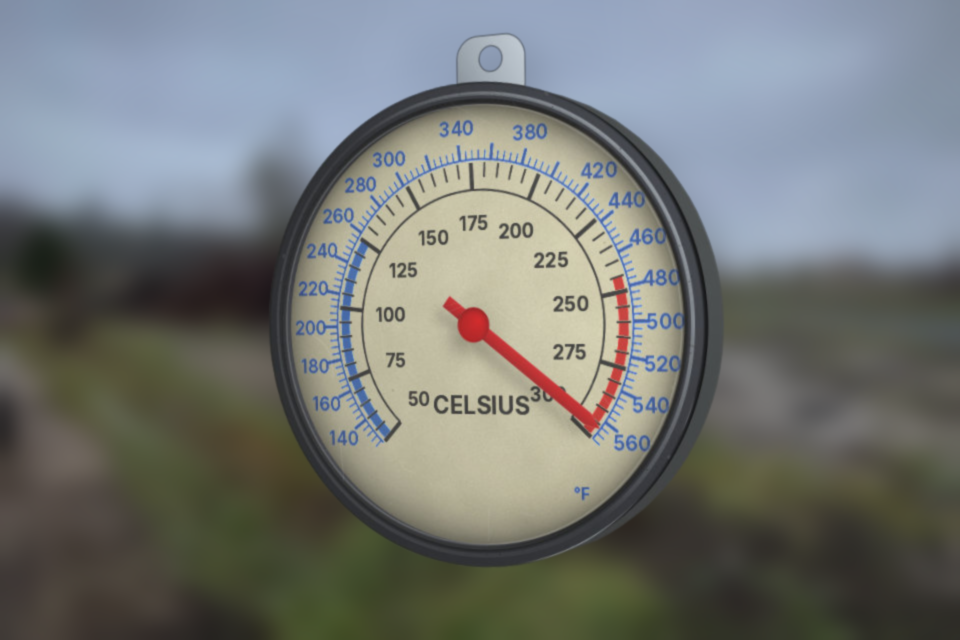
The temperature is 295 (°C)
